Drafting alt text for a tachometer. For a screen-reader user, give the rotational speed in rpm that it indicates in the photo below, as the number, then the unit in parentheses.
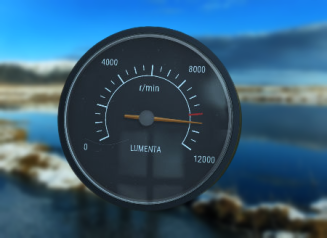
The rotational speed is 10500 (rpm)
